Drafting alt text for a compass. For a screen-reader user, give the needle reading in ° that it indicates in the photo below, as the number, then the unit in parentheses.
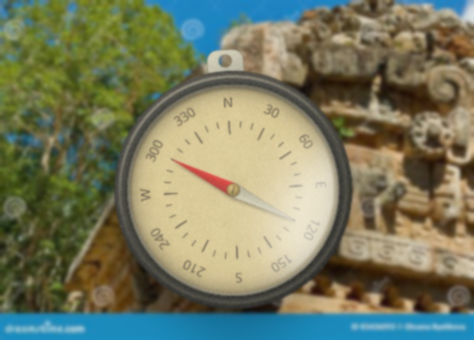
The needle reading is 300 (°)
